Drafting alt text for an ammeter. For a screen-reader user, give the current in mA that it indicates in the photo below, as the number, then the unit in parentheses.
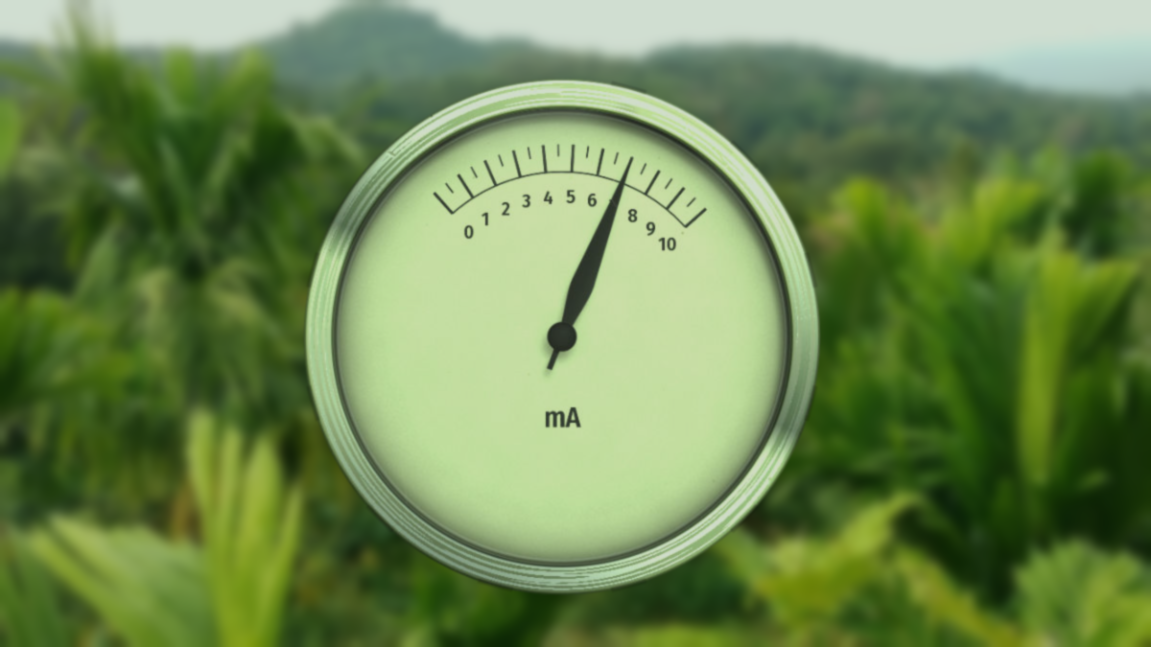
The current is 7 (mA)
